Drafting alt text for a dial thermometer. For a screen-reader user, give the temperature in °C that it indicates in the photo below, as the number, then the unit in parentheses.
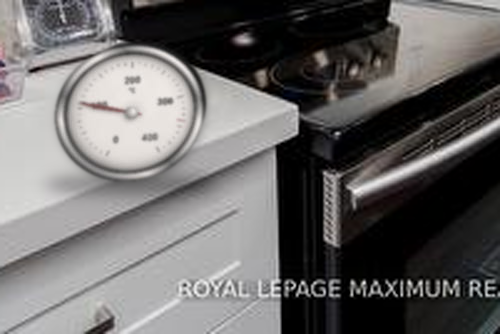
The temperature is 100 (°C)
